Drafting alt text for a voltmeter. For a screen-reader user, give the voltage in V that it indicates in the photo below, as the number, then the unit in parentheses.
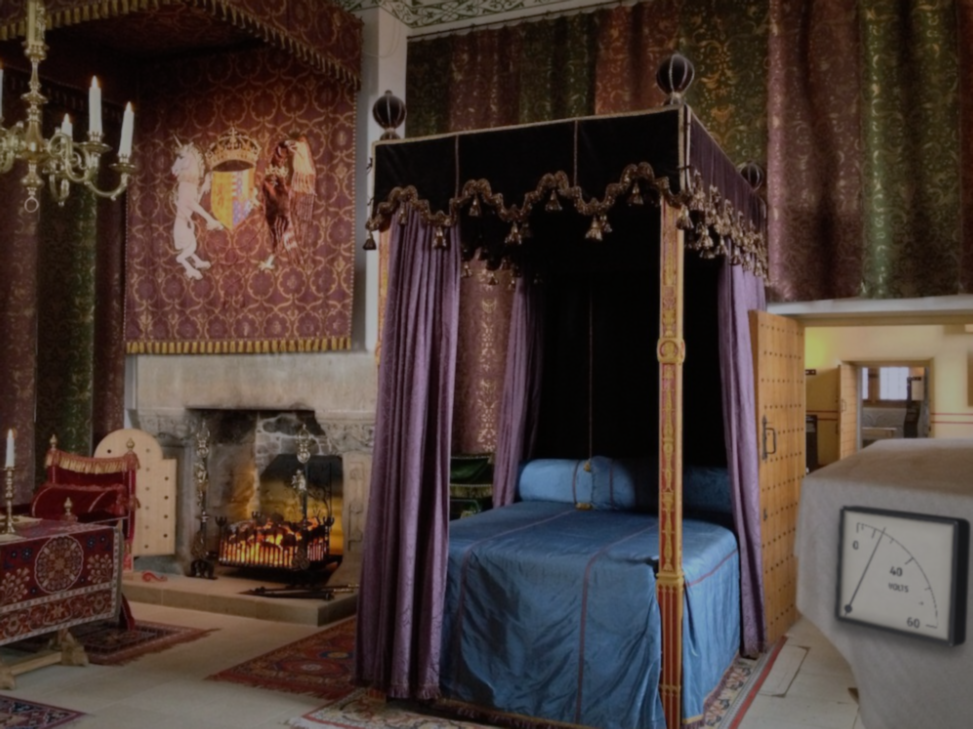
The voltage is 25 (V)
